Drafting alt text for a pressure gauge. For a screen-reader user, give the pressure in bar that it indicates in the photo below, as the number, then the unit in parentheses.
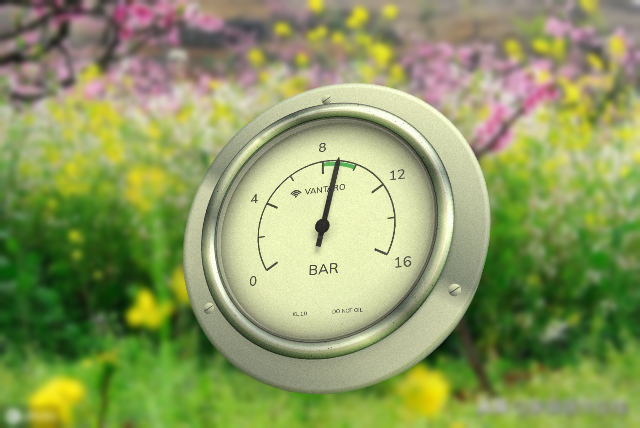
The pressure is 9 (bar)
